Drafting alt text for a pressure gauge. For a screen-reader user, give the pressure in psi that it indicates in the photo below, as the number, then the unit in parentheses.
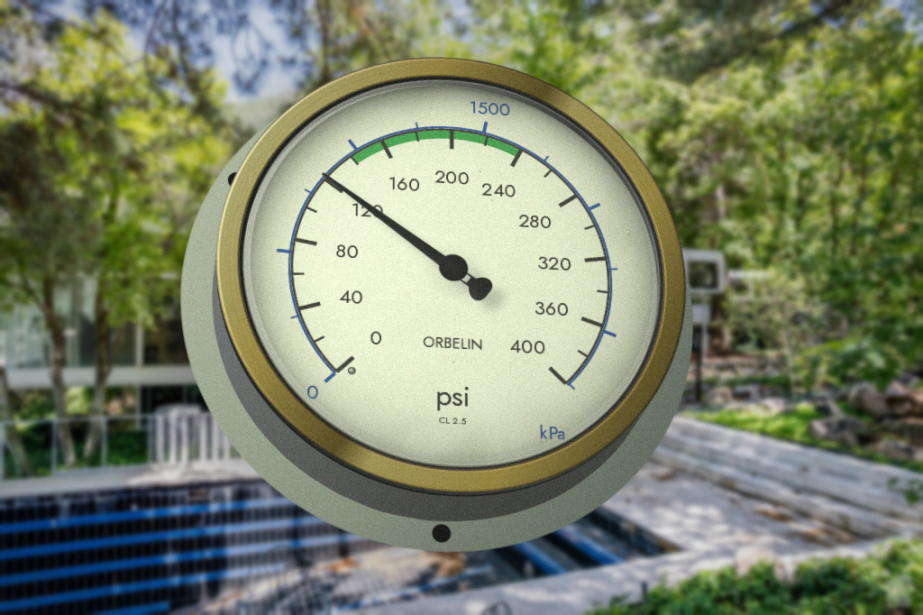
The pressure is 120 (psi)
